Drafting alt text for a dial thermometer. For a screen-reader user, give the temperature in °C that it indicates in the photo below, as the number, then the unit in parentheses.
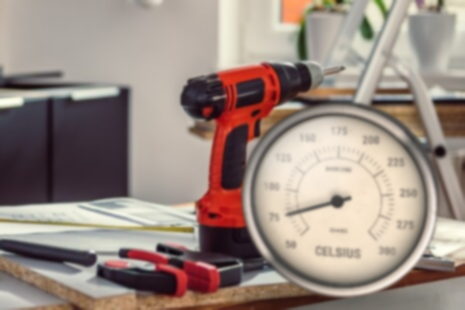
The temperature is 75 (°C)
